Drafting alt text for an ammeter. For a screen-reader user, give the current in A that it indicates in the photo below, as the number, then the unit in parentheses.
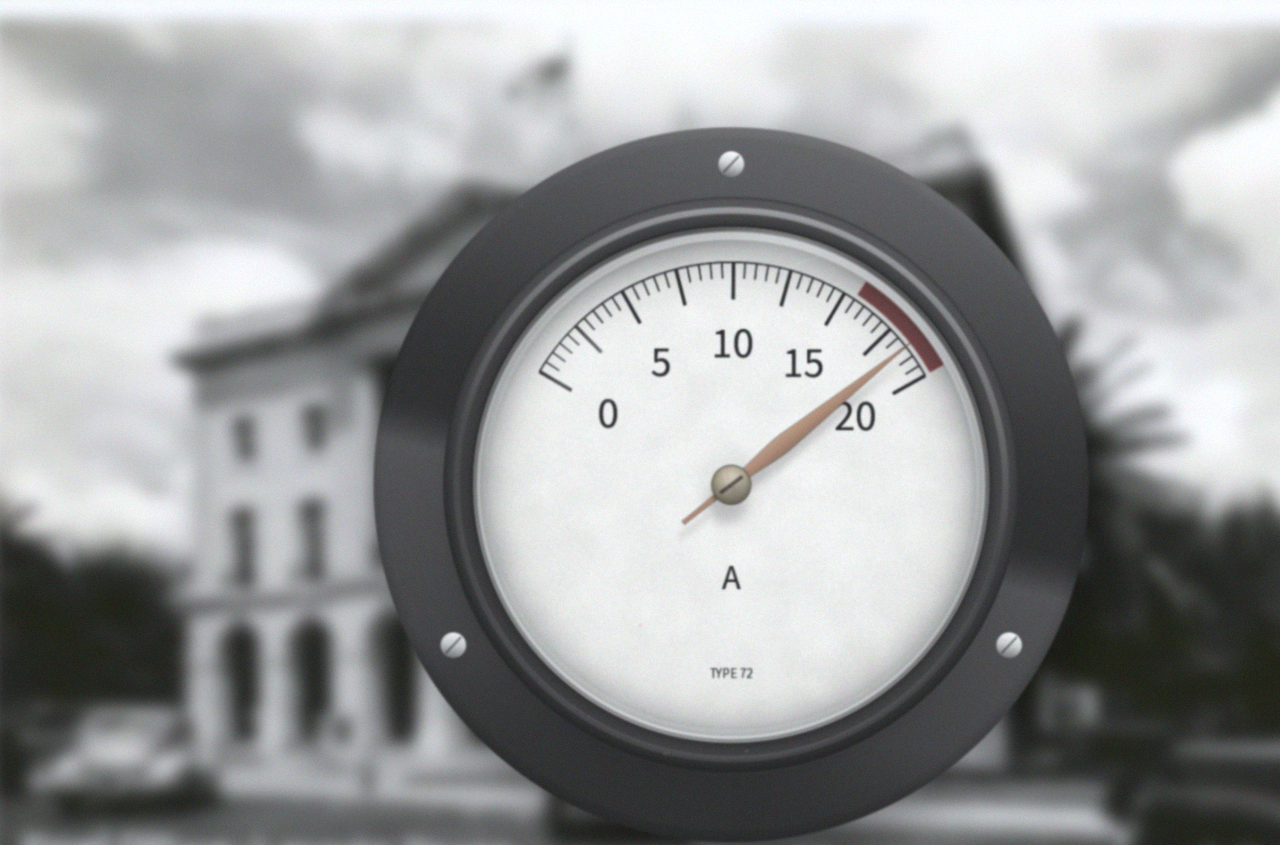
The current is 18.5 (A)
